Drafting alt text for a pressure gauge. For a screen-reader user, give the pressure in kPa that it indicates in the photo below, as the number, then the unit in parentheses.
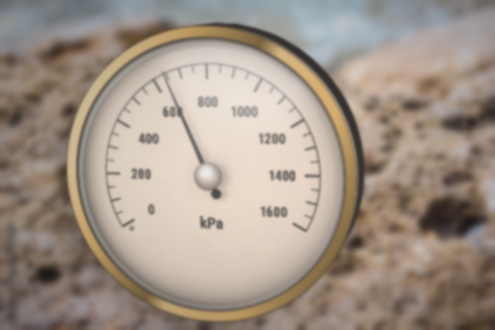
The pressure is 650 (kPa)
